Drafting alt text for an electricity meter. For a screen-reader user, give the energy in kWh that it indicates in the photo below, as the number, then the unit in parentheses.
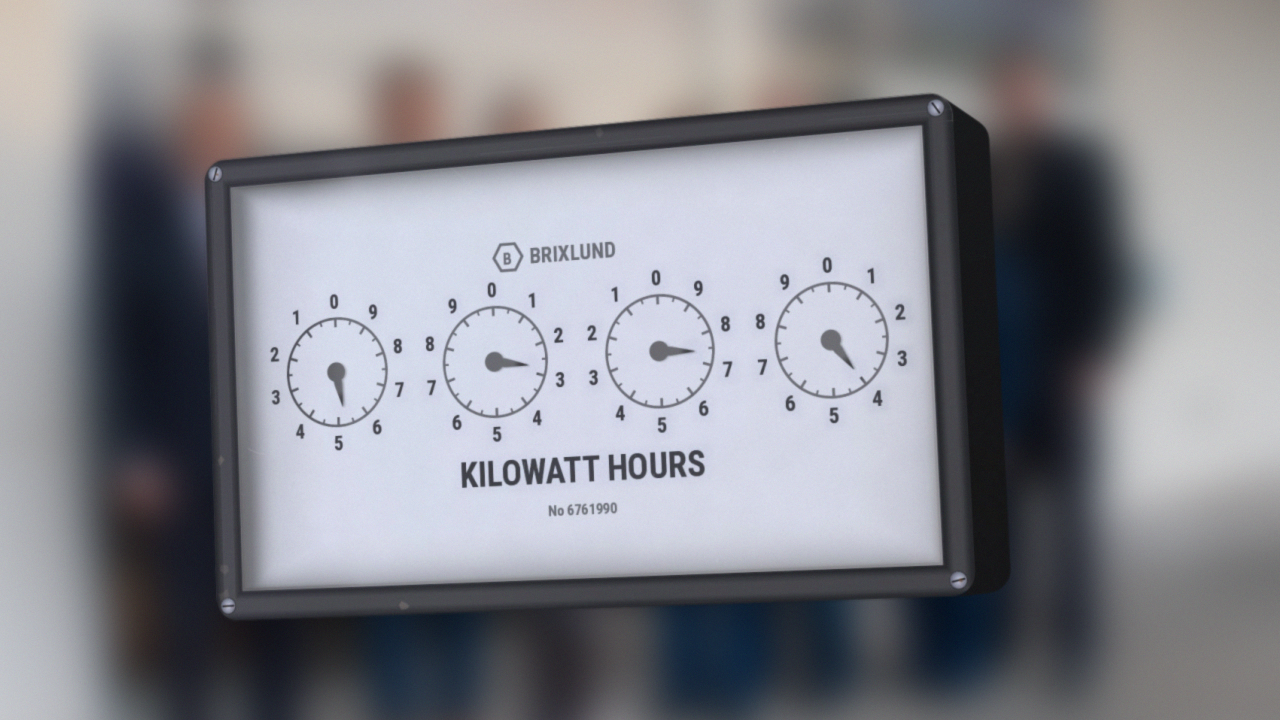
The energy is 5274 (kWh)
